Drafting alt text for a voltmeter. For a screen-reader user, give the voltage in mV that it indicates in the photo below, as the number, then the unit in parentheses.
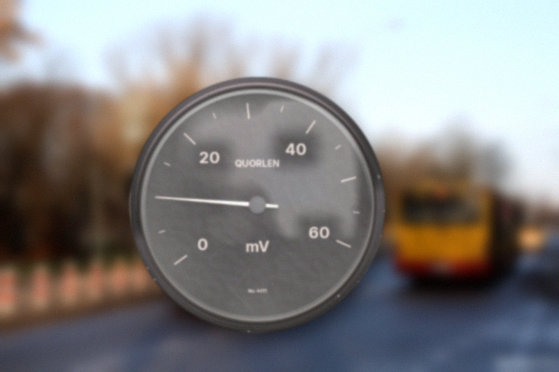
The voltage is 10 (mV)
